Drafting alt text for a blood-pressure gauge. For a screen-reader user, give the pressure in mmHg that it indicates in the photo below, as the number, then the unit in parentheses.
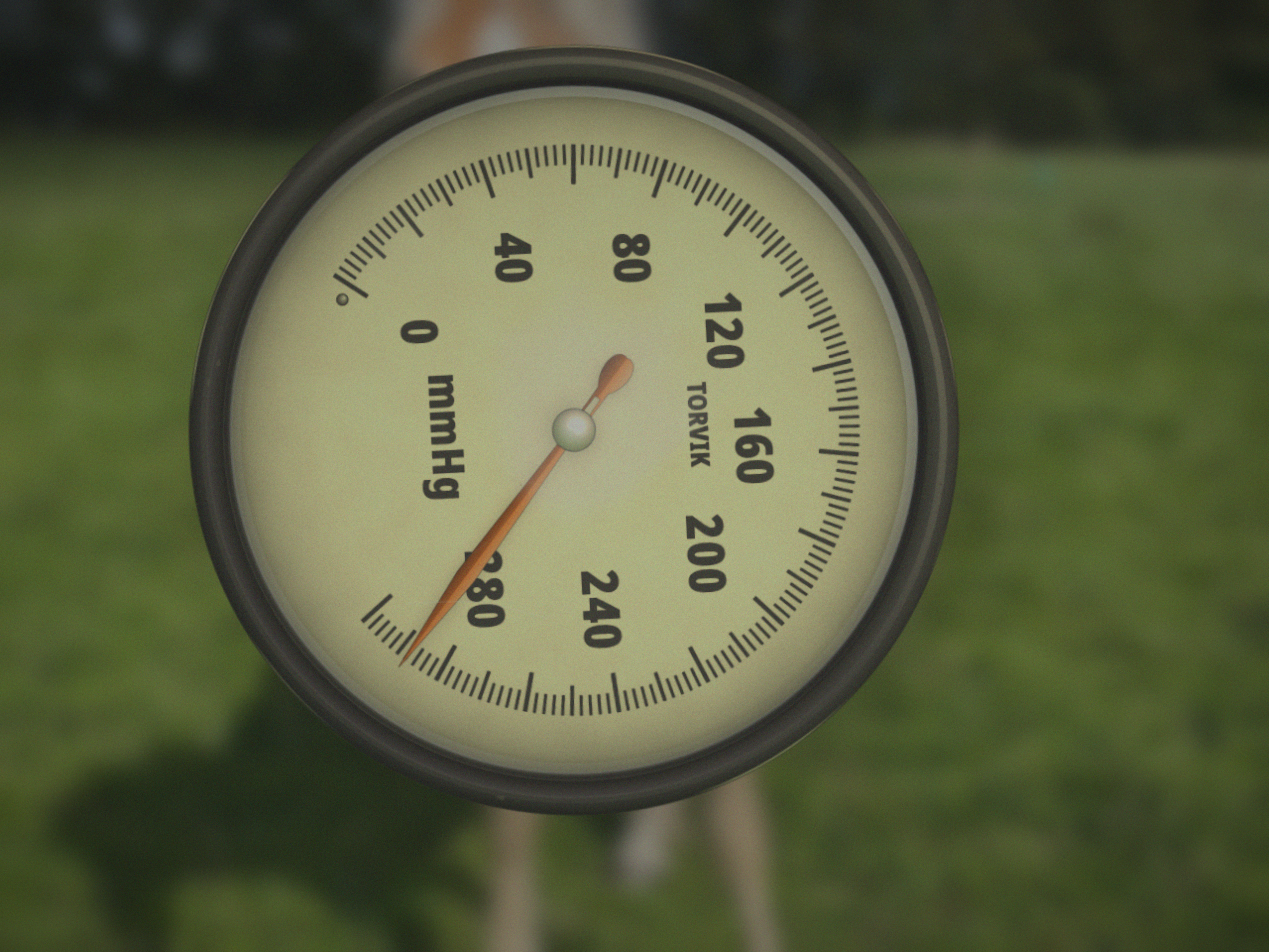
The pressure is 288 (mmHg)
